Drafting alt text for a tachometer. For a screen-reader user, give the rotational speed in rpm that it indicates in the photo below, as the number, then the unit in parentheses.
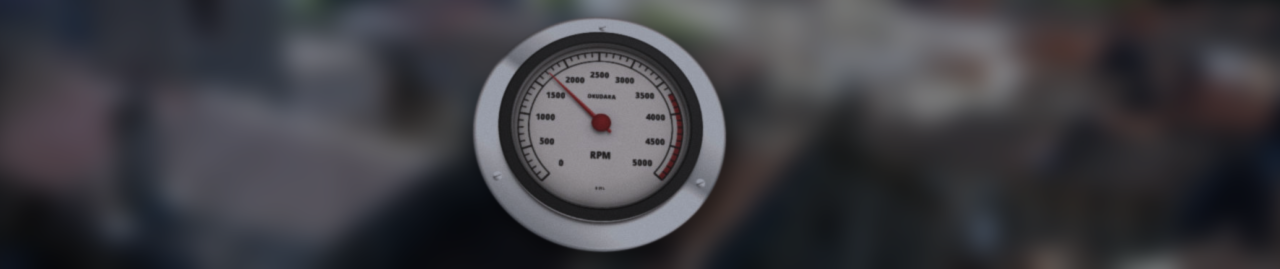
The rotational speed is 1700 (rpm)
